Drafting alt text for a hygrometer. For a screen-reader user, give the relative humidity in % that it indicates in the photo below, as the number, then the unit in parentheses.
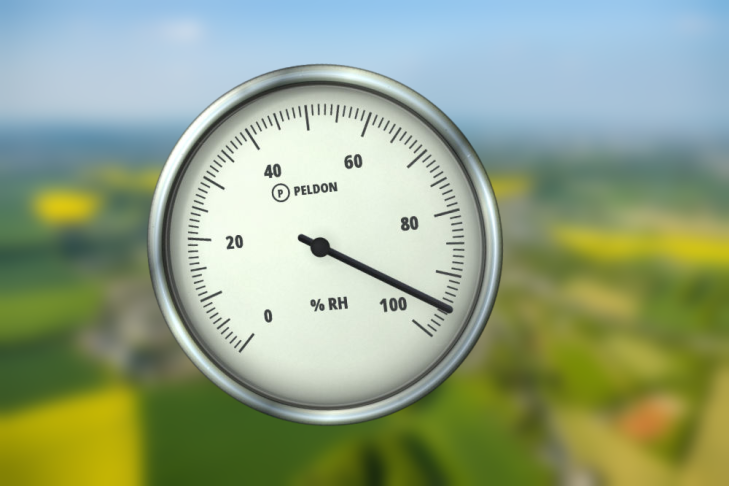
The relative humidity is 95 (%)
